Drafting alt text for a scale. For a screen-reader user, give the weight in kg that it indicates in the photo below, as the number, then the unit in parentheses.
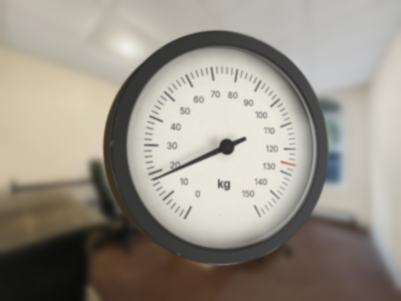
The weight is 18 (kg)
